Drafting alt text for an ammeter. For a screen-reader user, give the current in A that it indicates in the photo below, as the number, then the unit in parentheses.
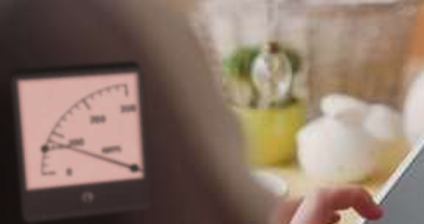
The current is 80 (A)
